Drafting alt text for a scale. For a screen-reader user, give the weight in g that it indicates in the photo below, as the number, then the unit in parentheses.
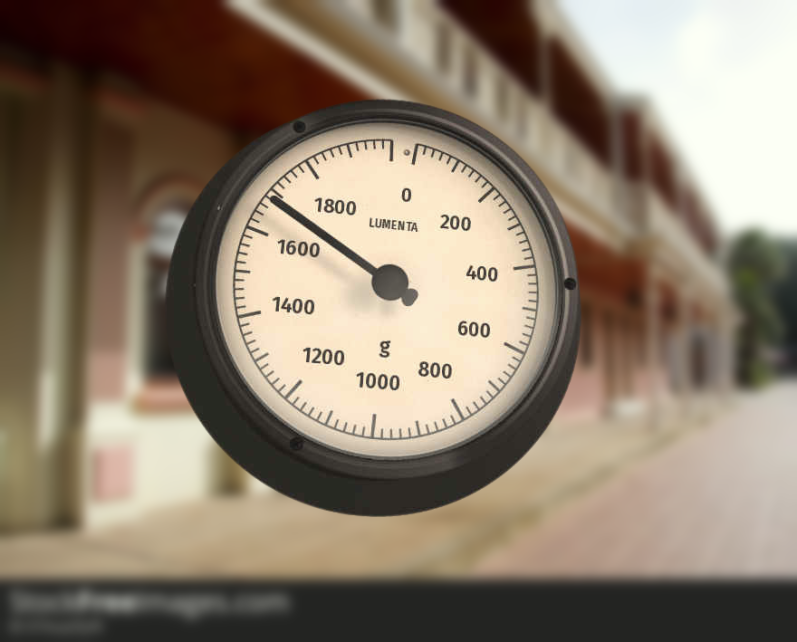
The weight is 1680 (g)
